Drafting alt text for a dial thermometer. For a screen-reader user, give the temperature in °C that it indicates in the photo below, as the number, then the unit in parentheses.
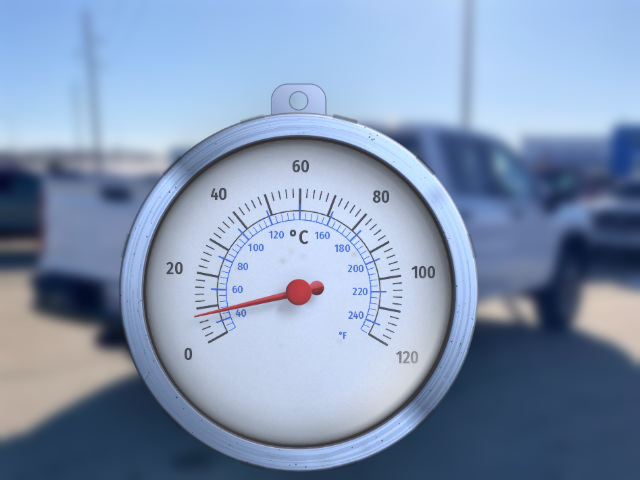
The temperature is 8 (°C)
